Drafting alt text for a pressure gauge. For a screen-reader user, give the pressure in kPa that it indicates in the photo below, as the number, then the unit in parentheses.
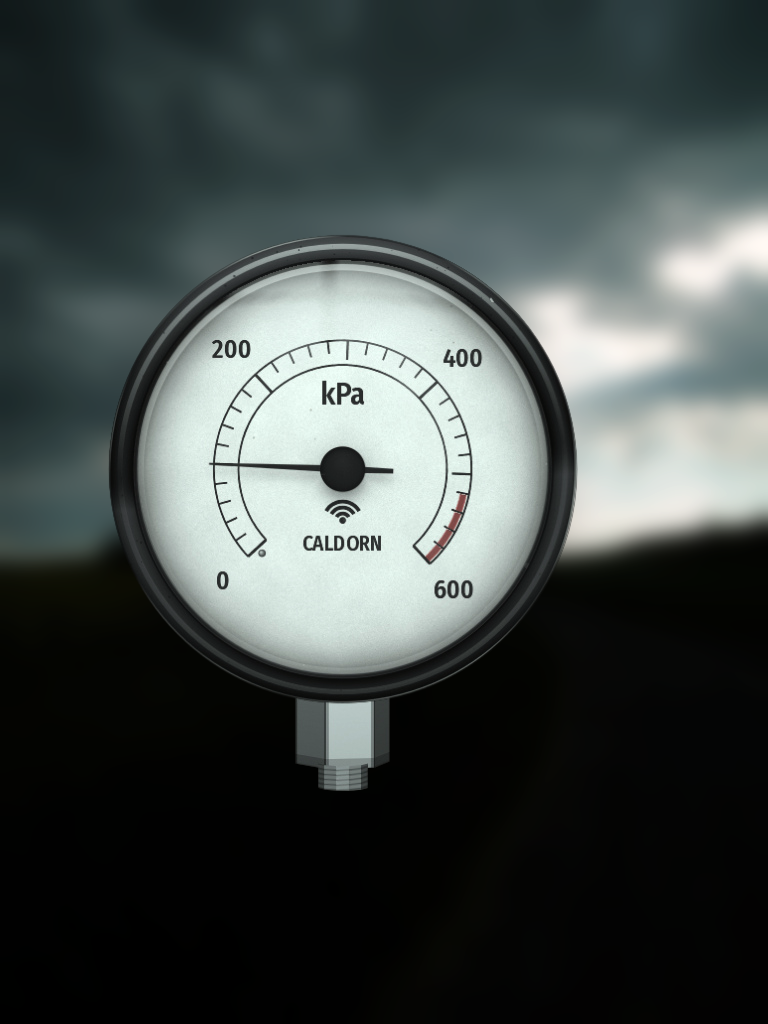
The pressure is 100 (kPa)
